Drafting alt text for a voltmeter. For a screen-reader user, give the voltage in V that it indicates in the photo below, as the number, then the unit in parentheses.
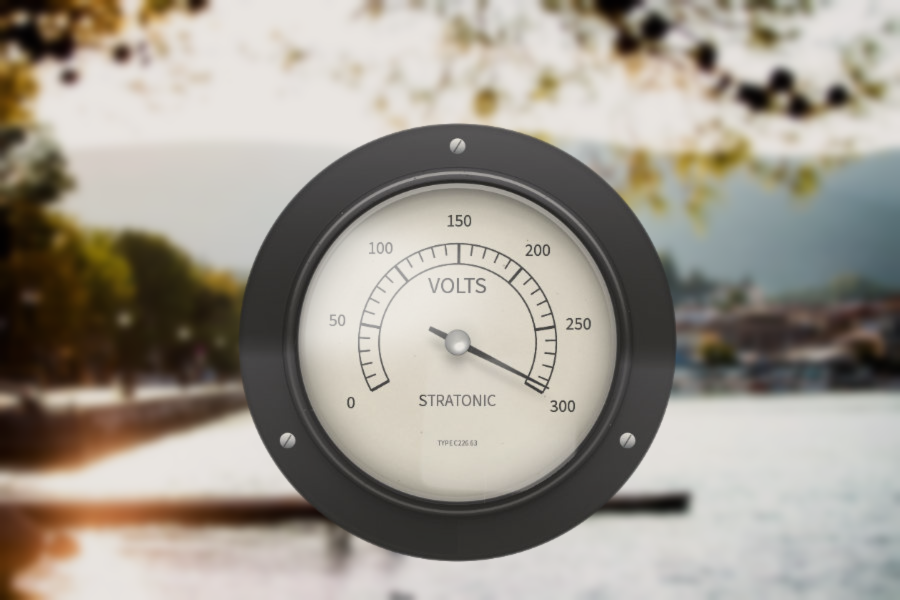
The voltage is 295 (V)
